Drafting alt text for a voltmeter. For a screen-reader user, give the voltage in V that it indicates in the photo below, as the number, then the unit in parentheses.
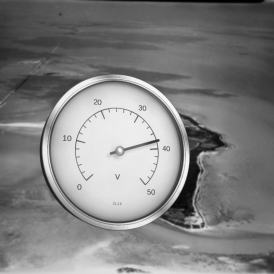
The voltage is 38 (V)
